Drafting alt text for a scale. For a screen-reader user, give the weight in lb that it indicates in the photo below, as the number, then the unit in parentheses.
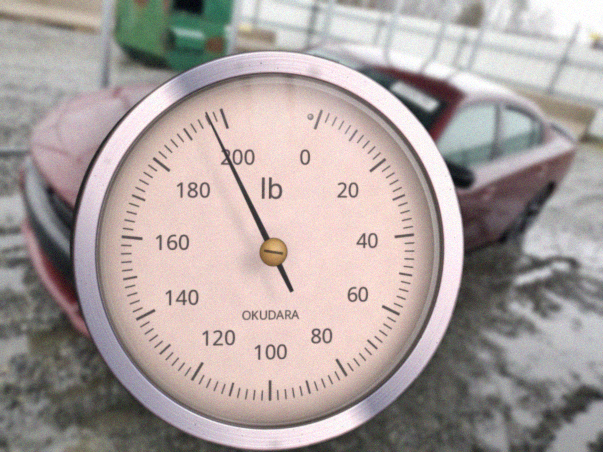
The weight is 196 (lb)
